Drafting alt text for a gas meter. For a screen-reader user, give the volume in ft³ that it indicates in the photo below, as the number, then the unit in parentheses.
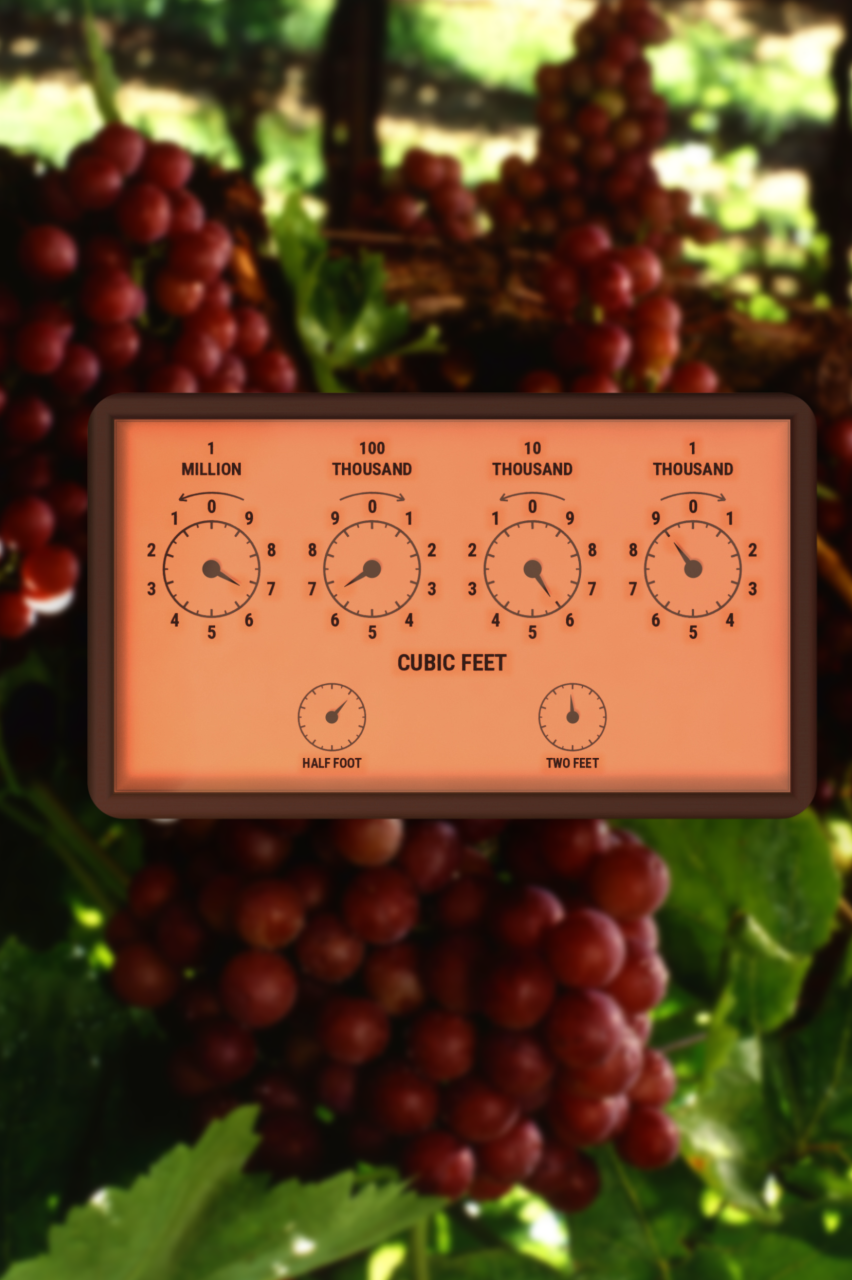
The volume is 665900 (ft³)
